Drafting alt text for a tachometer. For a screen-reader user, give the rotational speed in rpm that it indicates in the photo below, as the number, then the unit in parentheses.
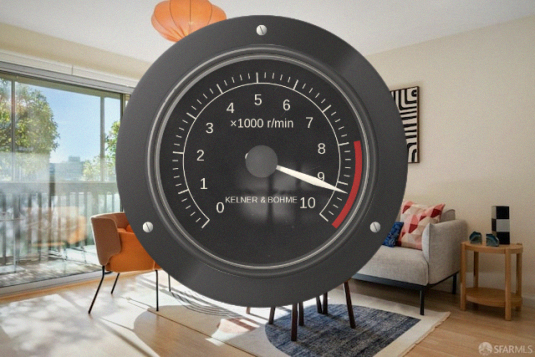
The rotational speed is 9200 (rpm)
